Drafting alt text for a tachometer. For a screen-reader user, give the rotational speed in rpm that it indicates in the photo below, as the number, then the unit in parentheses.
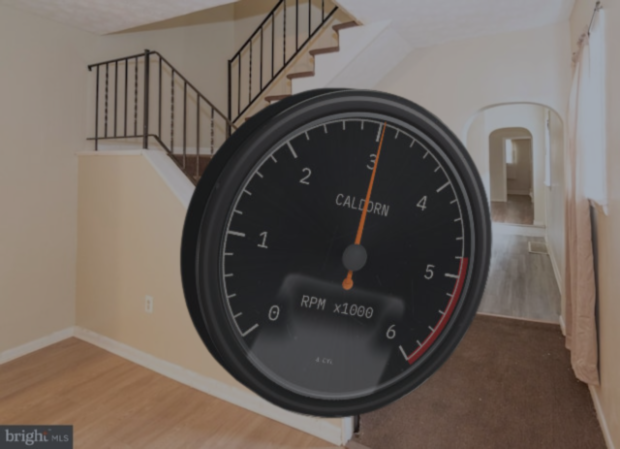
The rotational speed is 3000 (rpm)
